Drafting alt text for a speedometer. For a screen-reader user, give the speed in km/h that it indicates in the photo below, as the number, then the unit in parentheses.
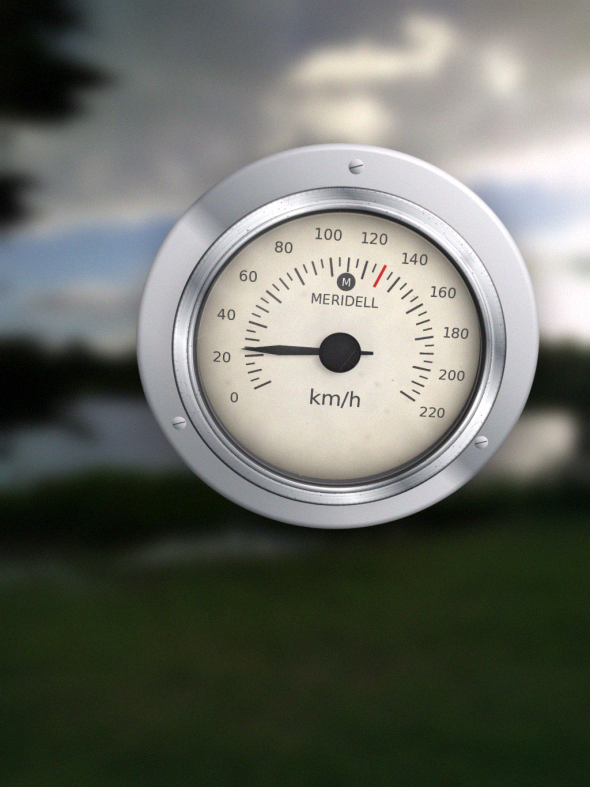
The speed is 25 (km/h)
